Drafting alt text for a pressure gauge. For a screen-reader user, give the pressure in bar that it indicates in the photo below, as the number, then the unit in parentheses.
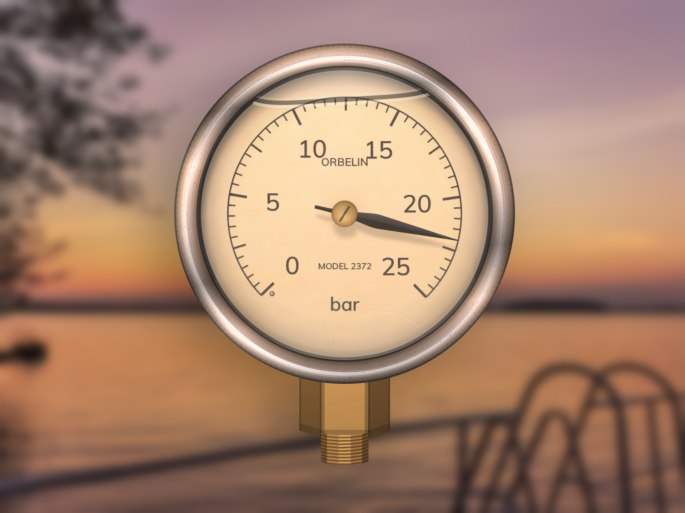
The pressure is 22 (bar)
